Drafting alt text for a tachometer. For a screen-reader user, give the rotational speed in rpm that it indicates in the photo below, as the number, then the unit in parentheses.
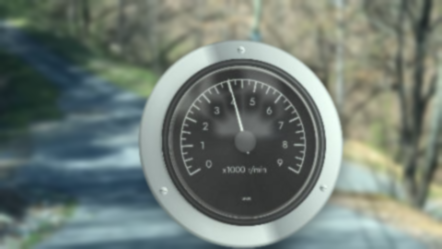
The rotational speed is 4000 (rpm)
